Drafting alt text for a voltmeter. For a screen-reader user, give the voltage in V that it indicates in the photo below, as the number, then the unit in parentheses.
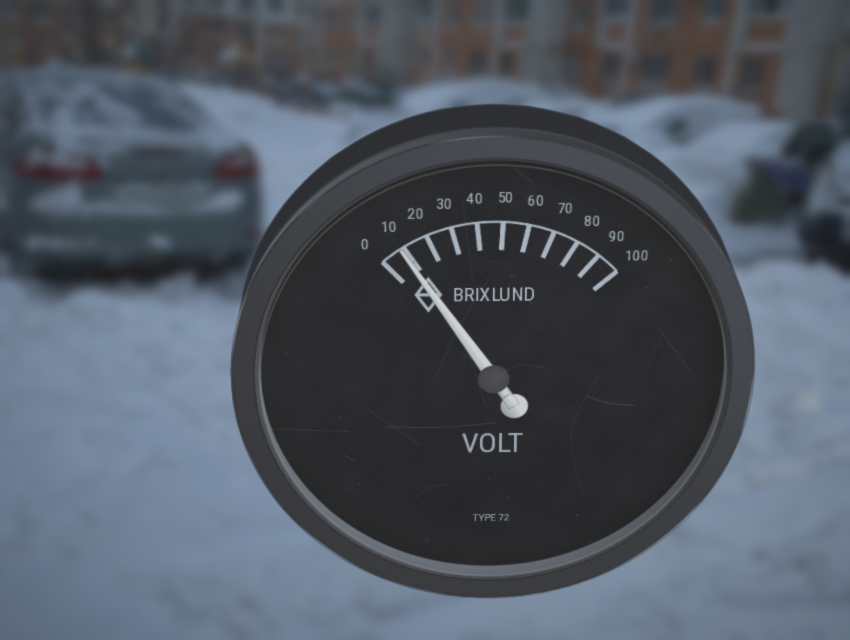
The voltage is 10 (V)
